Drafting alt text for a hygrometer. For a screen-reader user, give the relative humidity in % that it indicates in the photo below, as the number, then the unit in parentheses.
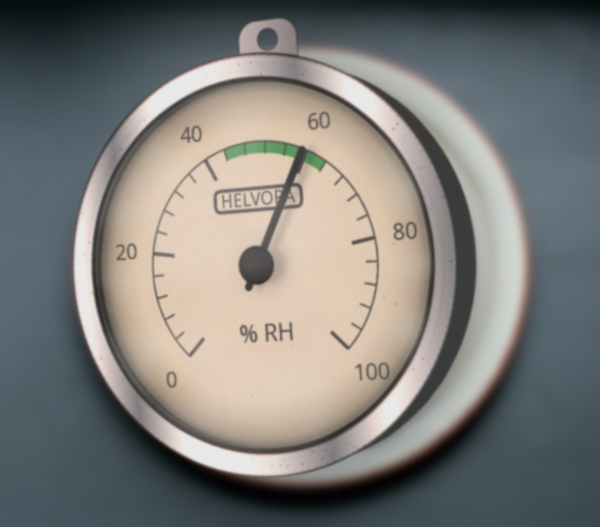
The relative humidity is 60 (%)
